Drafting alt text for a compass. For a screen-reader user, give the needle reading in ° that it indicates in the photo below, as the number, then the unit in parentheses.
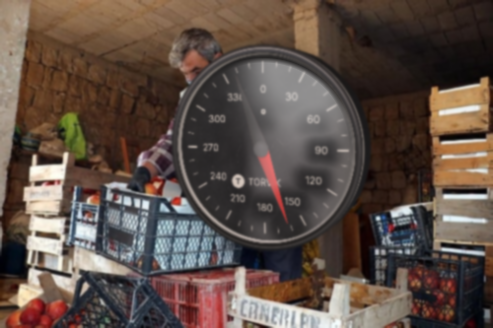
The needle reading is 160 (°)
